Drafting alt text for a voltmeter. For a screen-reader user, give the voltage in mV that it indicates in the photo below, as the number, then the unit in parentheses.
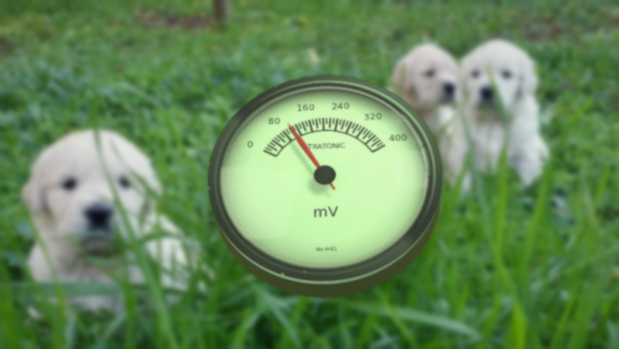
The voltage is 100 (mV)
